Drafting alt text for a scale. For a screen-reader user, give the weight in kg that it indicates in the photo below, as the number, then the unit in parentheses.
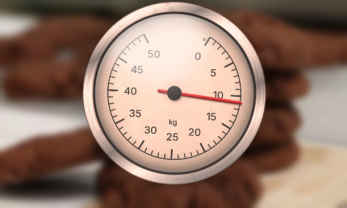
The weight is 11 (kg)
